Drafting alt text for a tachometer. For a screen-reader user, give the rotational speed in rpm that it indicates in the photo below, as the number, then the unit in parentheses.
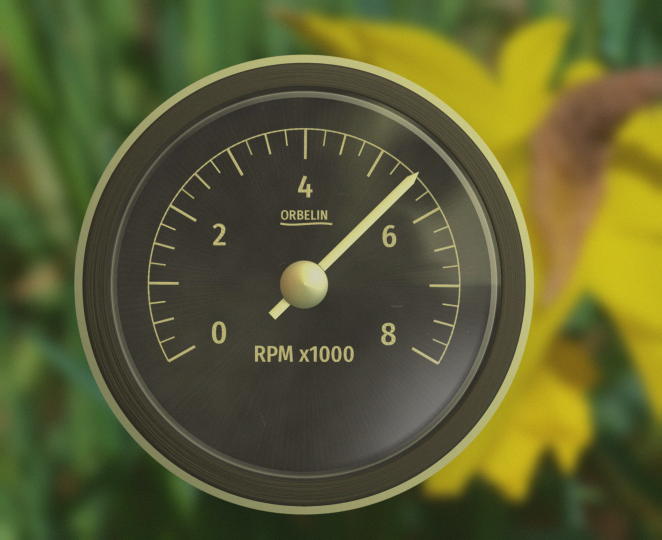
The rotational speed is 5500 (rpm)
